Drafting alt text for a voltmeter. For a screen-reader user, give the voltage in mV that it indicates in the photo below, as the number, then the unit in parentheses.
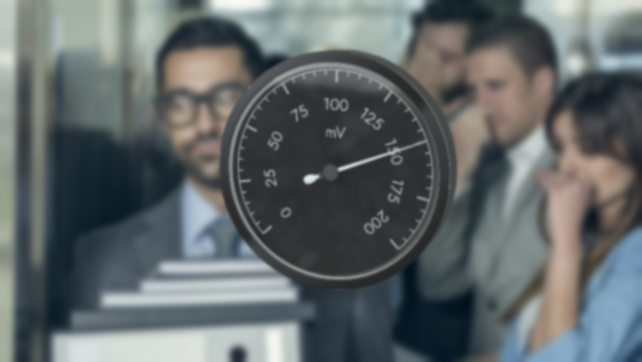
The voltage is 150 (mV)
